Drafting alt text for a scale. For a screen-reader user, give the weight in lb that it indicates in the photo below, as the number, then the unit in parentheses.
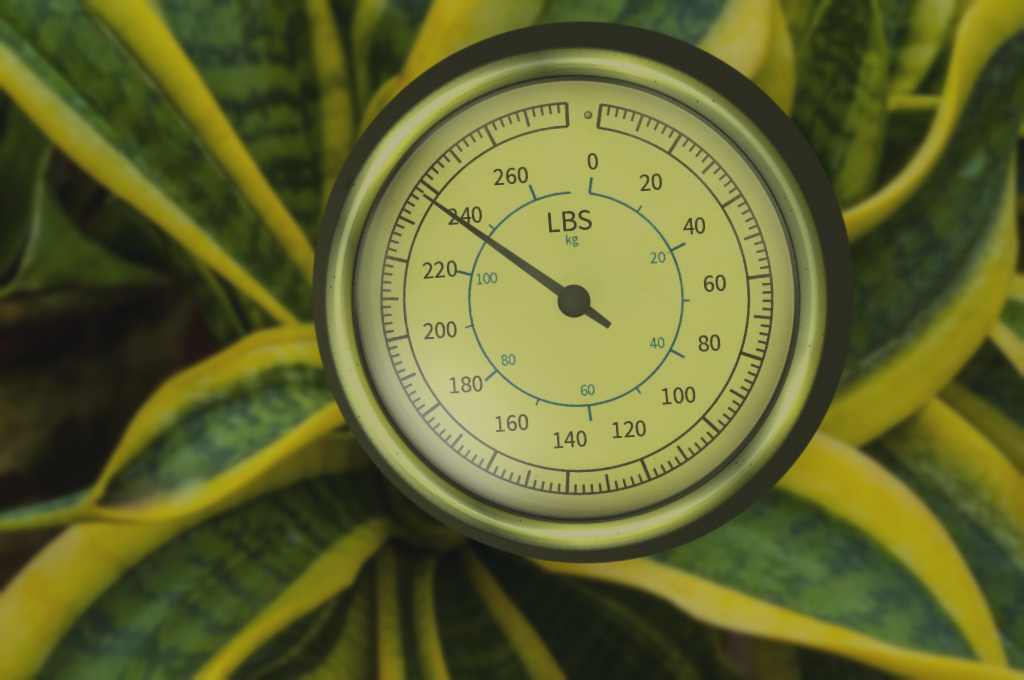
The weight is 238 (lb)
